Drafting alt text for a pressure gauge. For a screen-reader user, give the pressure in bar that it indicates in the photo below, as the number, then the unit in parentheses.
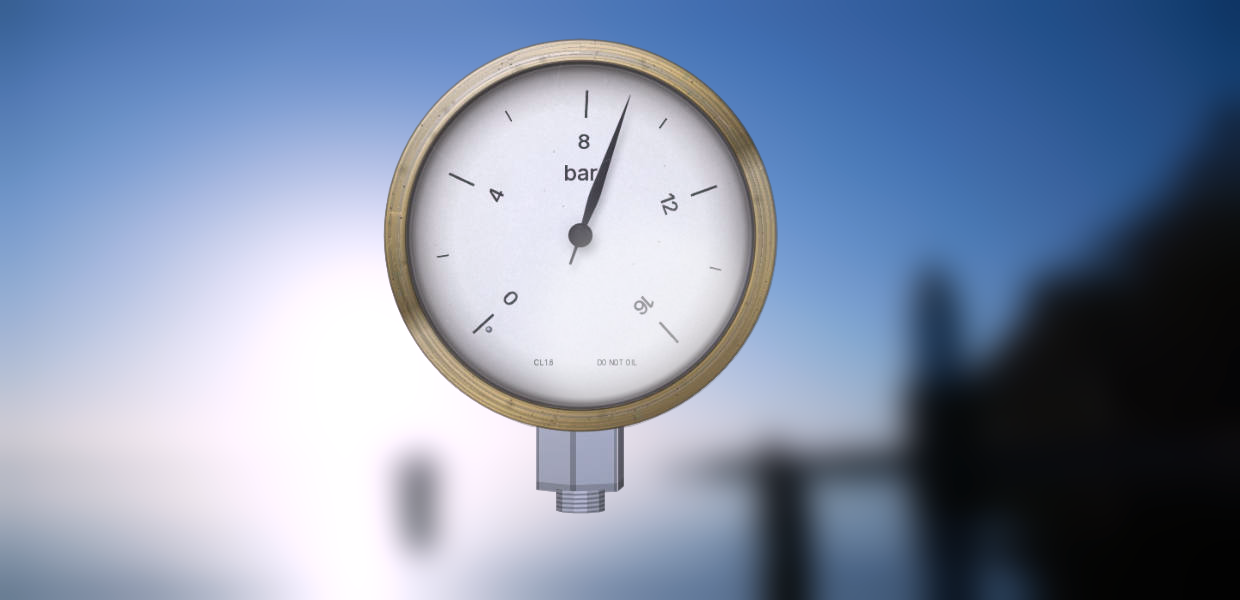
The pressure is 9 (bar)
